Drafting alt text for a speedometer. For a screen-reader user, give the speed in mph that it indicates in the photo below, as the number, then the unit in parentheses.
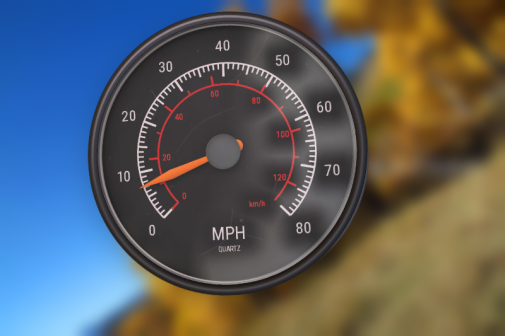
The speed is 7 (mph)
